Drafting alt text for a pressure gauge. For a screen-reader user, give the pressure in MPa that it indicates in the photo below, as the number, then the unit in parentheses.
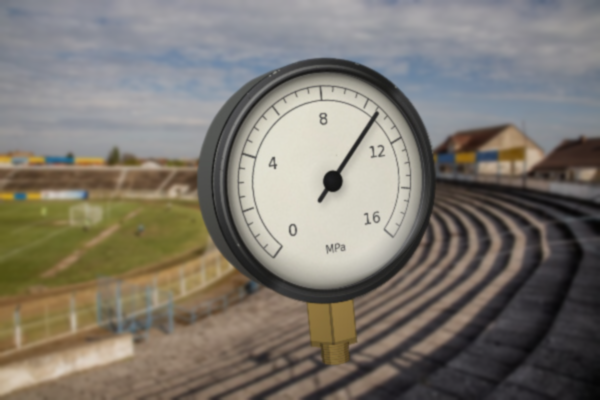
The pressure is 10.5 (MPa)
